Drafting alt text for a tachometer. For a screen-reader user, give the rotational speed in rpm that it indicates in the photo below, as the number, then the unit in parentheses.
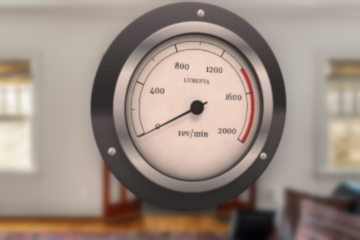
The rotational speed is 0 (rpm)
